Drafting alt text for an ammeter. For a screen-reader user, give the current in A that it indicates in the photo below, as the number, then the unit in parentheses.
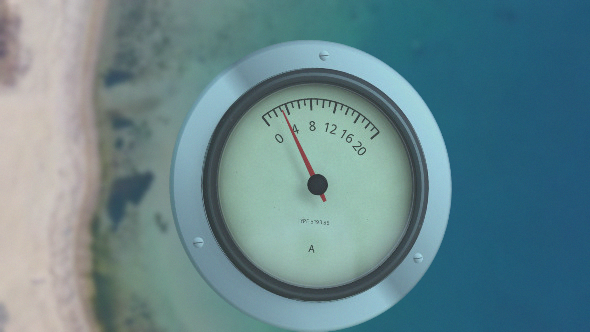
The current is 3 (A)
